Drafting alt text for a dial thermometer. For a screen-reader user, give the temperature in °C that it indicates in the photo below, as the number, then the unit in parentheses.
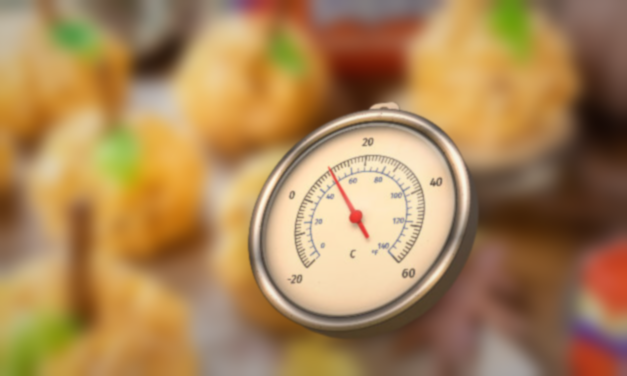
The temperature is 10 (°C)
